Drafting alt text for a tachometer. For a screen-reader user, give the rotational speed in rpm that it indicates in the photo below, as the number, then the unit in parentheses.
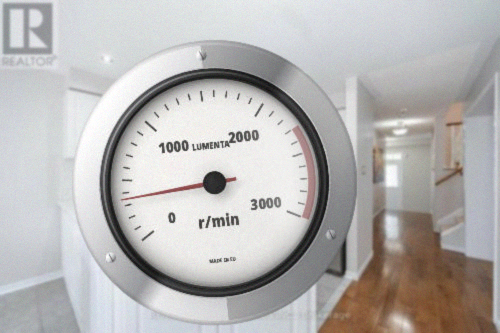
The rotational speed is 350 (rpm)
